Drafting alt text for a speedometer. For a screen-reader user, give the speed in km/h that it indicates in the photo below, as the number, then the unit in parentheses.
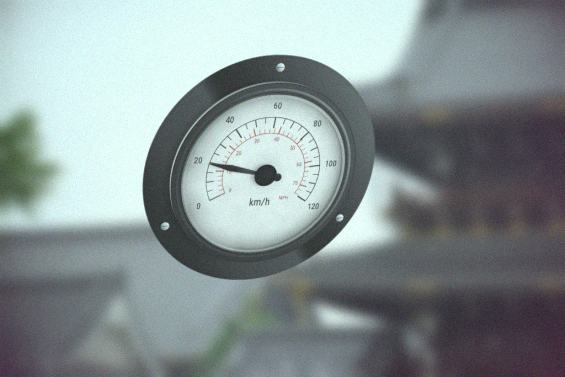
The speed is 20 (km/h)
